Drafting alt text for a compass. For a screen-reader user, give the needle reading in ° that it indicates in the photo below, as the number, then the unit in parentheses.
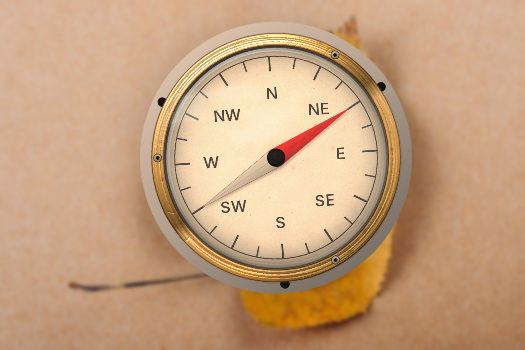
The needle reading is 60 (°)
